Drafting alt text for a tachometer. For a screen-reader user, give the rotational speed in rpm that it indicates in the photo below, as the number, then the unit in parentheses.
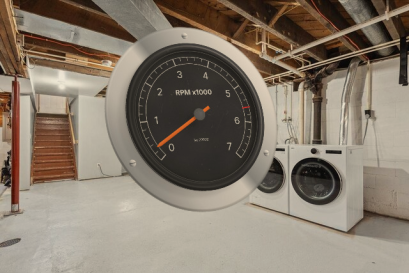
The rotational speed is 300 (rpm)
